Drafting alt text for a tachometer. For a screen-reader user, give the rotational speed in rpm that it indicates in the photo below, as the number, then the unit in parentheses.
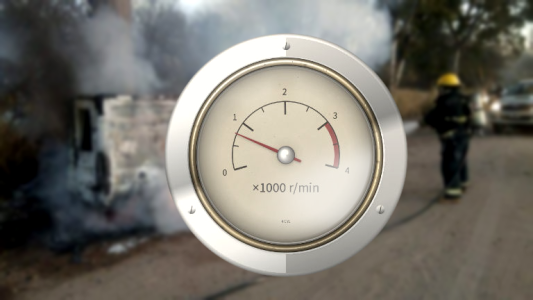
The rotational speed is 750 (rpm)
